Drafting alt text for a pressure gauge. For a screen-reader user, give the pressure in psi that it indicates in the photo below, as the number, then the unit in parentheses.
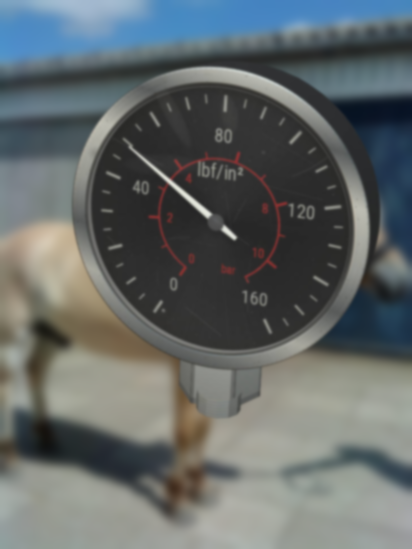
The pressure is 50 (psi)
